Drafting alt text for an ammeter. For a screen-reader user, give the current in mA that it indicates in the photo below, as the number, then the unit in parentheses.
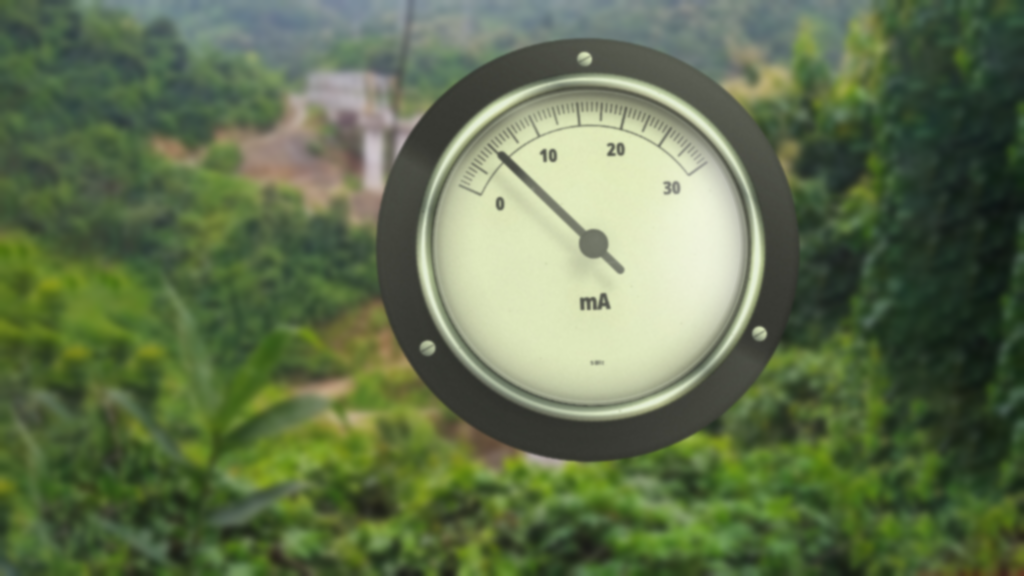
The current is 5 (mA)
